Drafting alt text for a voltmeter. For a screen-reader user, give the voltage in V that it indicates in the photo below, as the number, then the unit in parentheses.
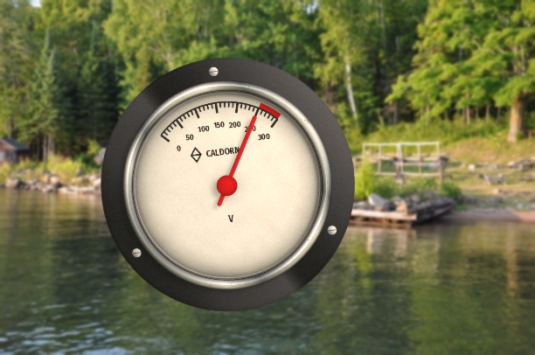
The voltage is 250 (V)
